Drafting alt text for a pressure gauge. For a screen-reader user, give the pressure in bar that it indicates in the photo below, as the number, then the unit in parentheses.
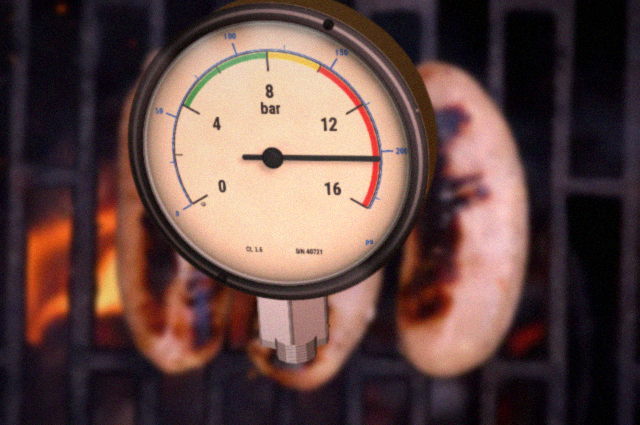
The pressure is 14 (bar)
